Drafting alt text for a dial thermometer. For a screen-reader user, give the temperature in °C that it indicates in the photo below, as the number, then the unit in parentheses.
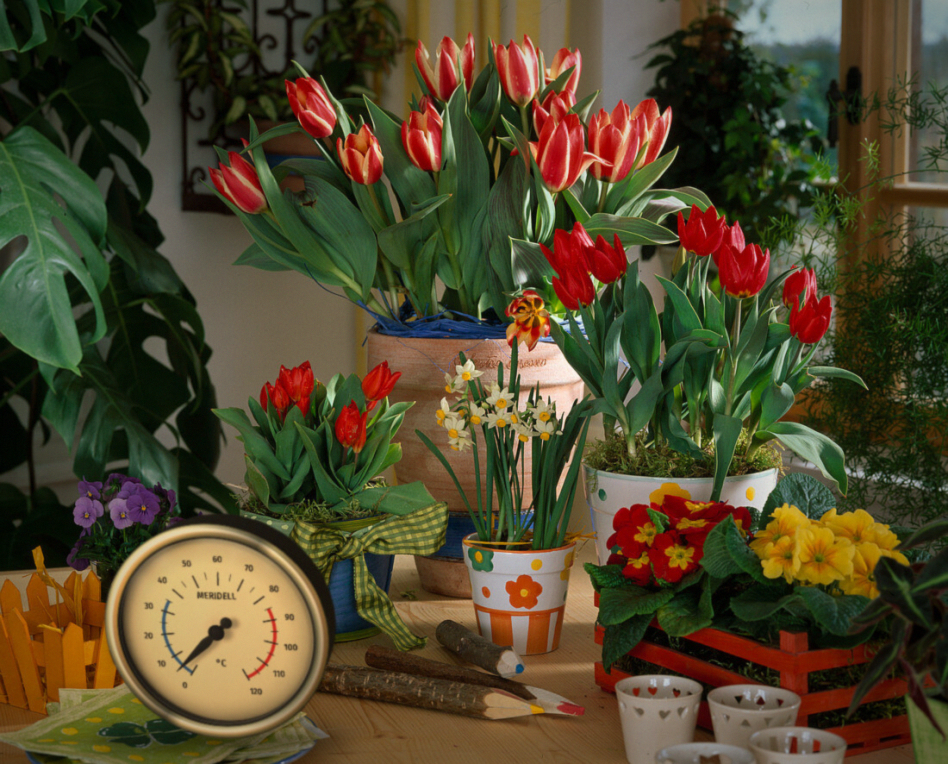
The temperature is 5 (°C)
